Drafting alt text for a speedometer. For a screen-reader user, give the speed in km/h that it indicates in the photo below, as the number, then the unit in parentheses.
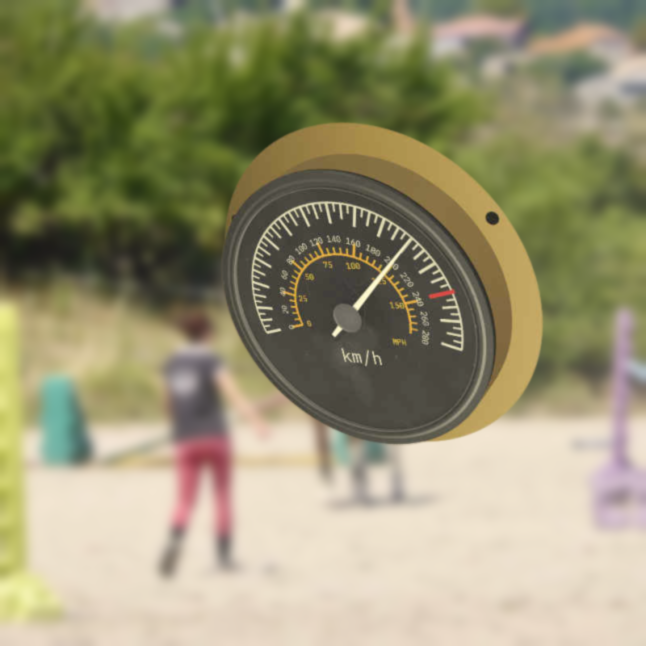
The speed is 200 (km/h)
